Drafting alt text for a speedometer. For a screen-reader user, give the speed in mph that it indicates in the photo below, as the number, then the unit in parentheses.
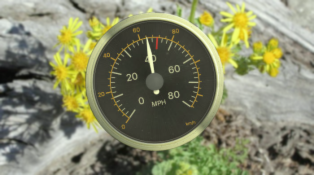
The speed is 40 (mph)
